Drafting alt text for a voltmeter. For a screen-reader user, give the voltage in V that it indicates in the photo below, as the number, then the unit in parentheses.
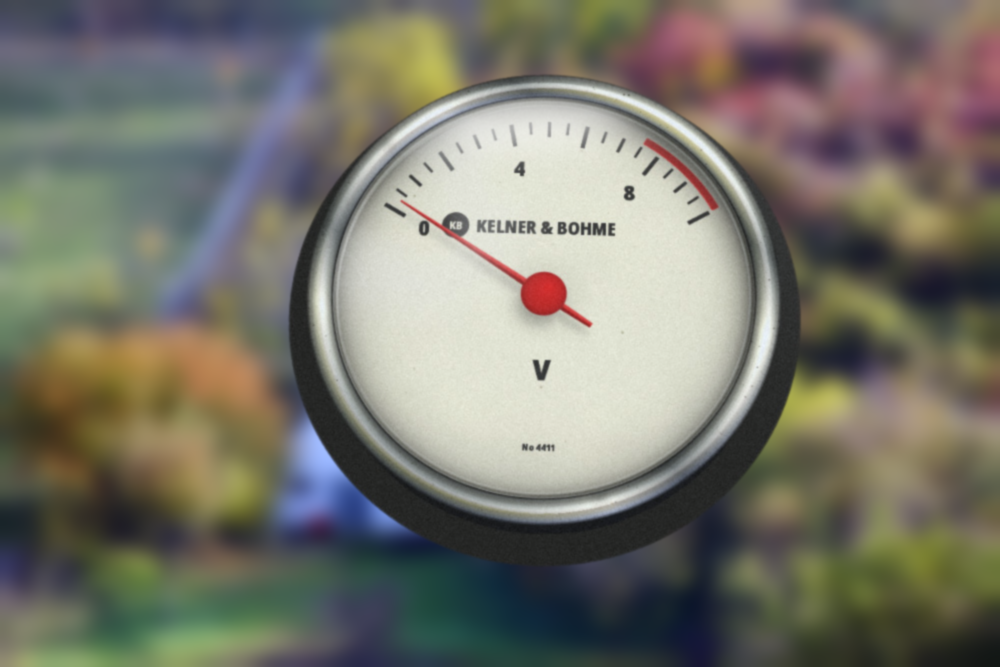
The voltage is 0.25 (V)
